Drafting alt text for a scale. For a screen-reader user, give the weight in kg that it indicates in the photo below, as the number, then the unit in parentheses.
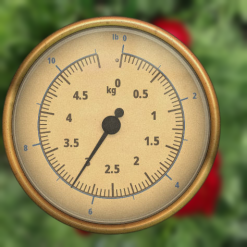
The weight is 3 (kg)
